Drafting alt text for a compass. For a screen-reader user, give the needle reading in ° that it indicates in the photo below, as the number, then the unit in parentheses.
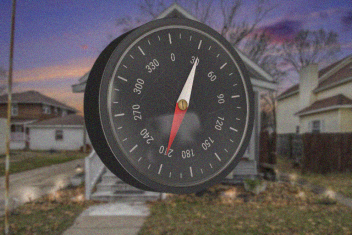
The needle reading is 210 (°)
